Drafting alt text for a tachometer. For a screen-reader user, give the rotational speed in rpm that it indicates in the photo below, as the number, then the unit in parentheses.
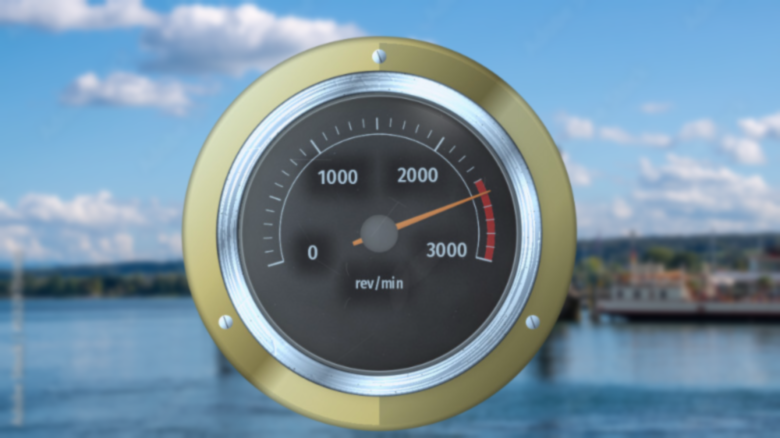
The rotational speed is 2500 (rpm)
